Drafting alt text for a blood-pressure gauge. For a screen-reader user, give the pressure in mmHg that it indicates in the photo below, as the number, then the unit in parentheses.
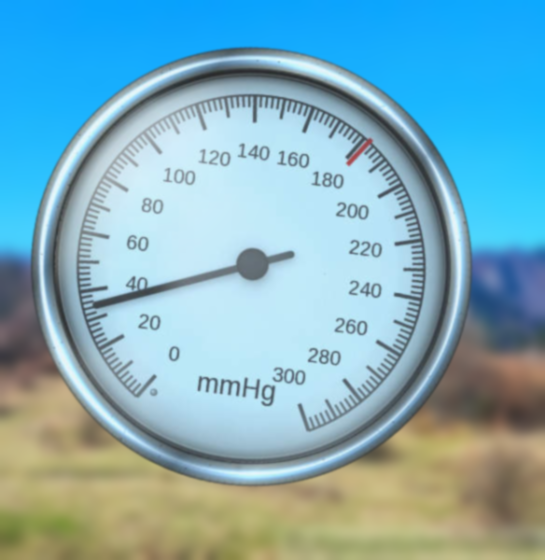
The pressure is 34 (mmHg)
